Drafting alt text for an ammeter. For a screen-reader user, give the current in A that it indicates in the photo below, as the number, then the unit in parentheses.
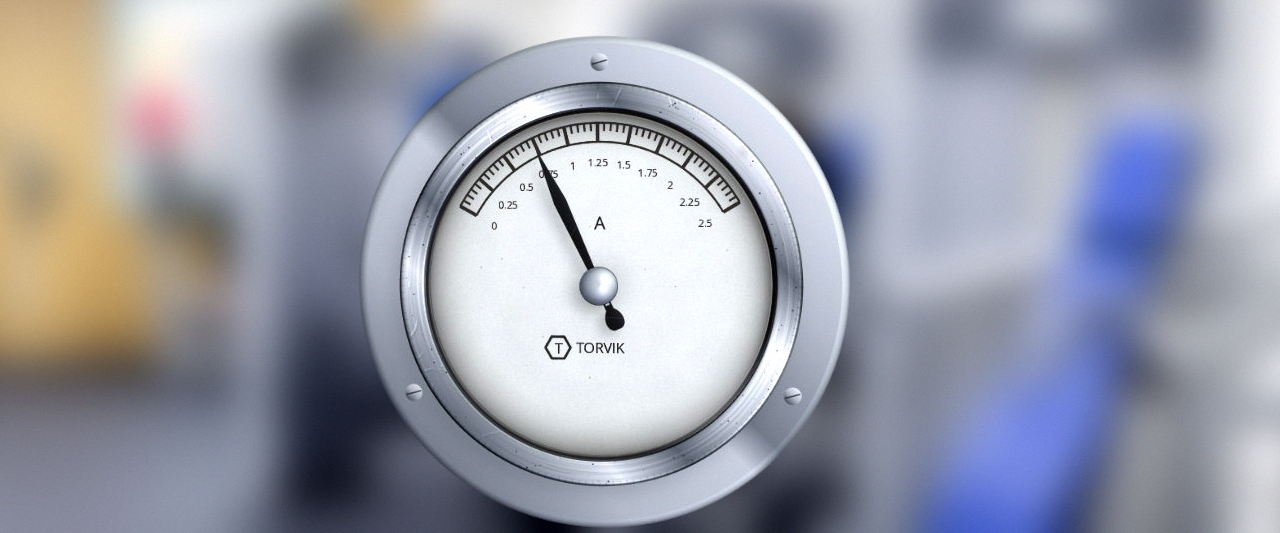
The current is 0.75 (A)
